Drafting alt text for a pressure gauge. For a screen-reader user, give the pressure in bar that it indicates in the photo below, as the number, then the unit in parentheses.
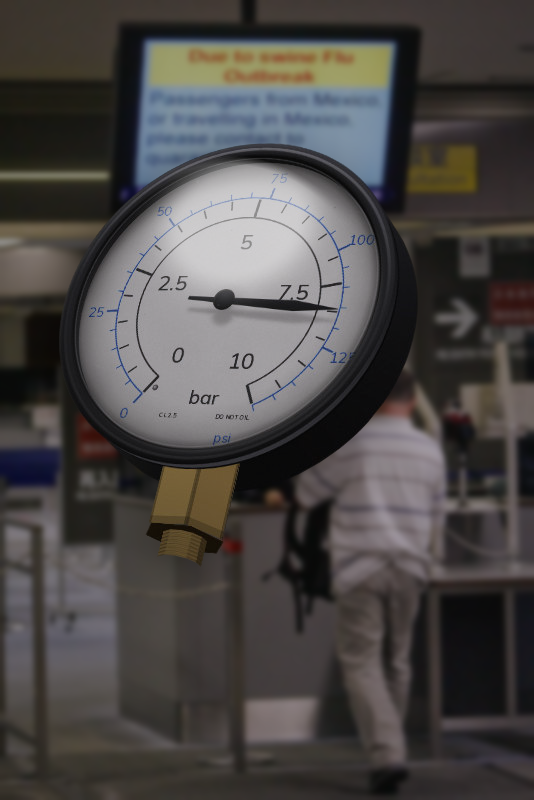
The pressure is 8 (bar)
